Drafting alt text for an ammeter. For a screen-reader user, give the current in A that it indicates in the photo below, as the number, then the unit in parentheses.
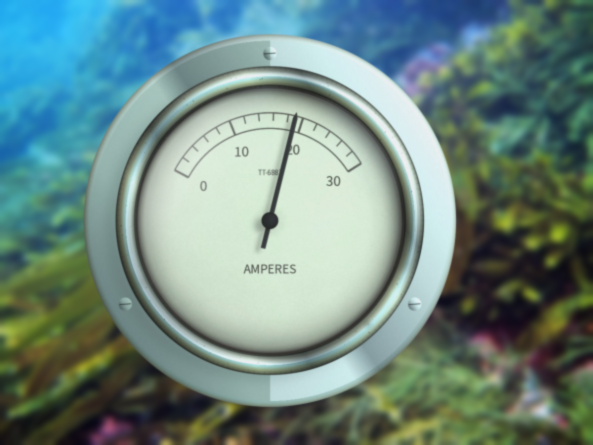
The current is 19 (A)
